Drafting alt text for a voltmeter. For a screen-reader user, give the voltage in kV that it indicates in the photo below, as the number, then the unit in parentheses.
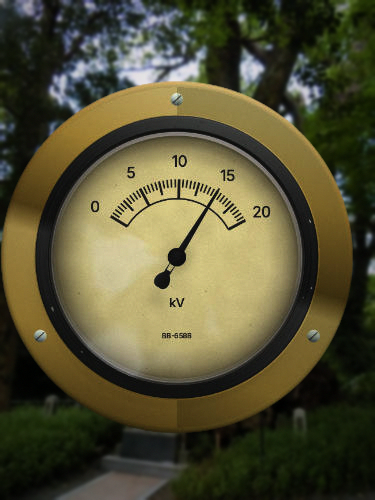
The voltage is 15 (kV)
